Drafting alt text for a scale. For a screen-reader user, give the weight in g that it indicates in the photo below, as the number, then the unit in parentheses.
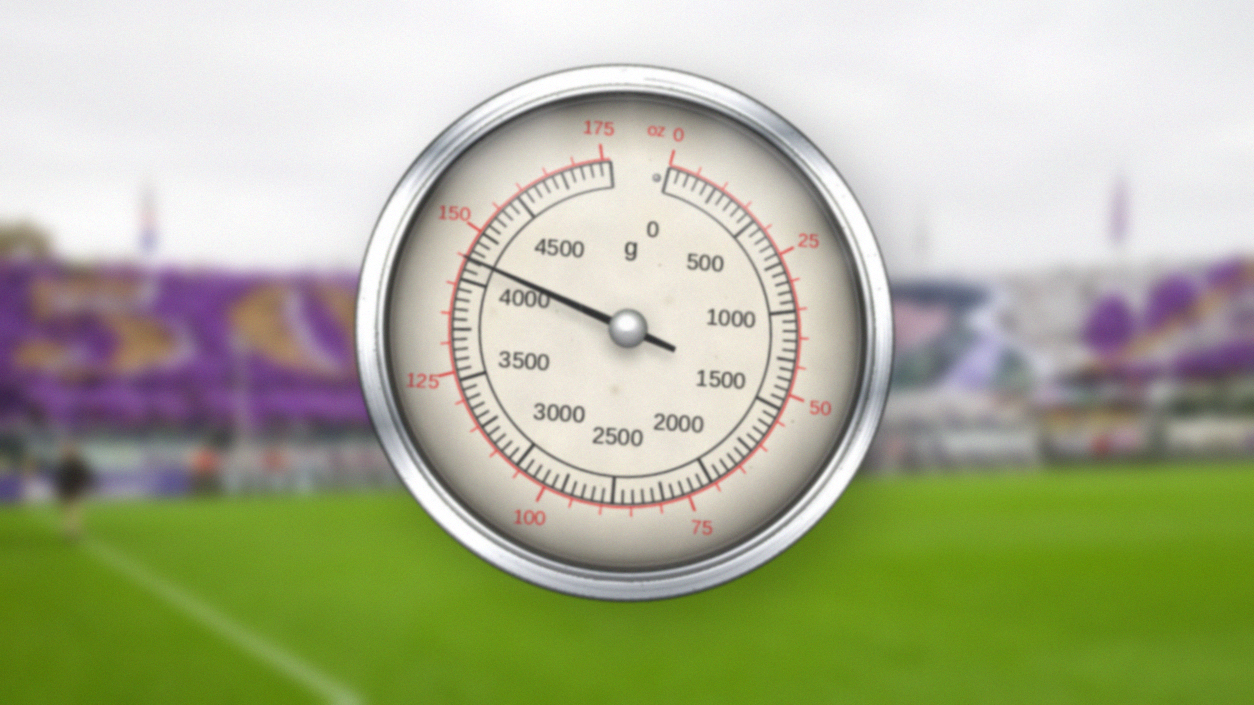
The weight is 4100 (g)
